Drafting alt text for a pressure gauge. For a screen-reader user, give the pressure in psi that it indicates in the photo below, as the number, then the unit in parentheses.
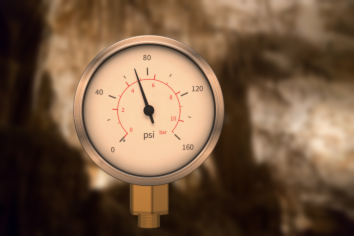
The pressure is 70 (psi)
